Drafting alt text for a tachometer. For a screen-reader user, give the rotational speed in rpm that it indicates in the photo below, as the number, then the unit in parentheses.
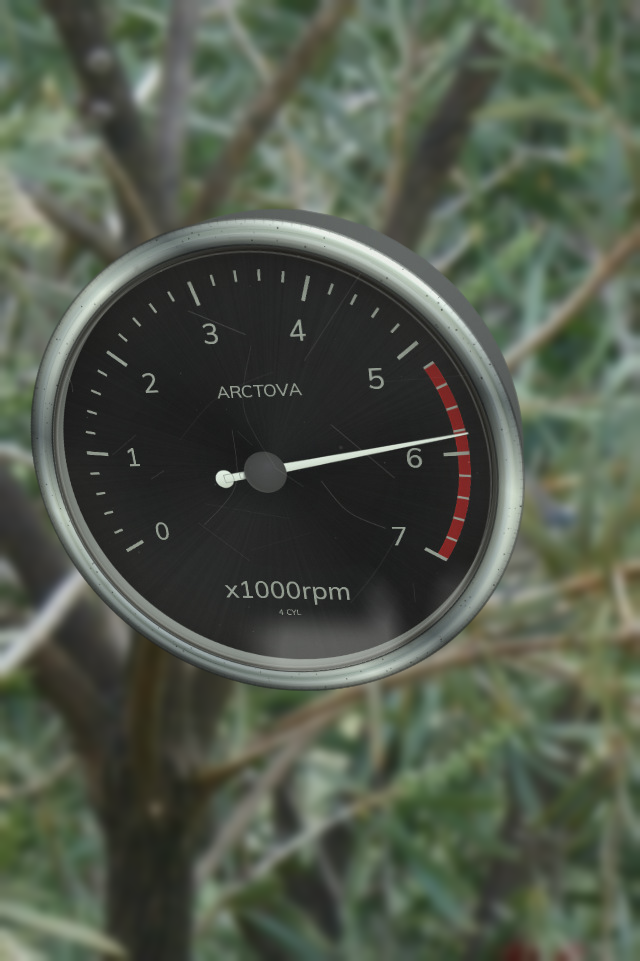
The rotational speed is 5800 (rpm)
